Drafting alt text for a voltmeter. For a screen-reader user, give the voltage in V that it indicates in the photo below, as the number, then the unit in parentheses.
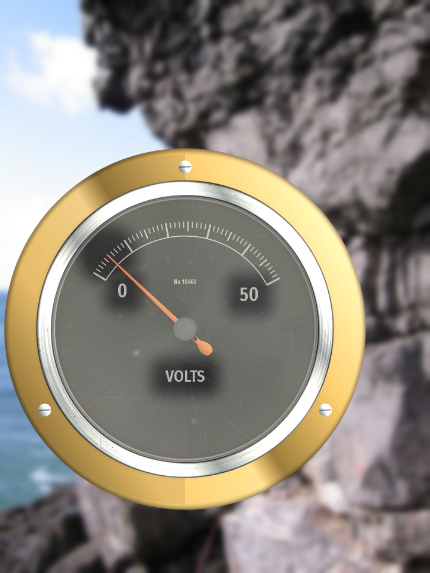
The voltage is 5 (V)
